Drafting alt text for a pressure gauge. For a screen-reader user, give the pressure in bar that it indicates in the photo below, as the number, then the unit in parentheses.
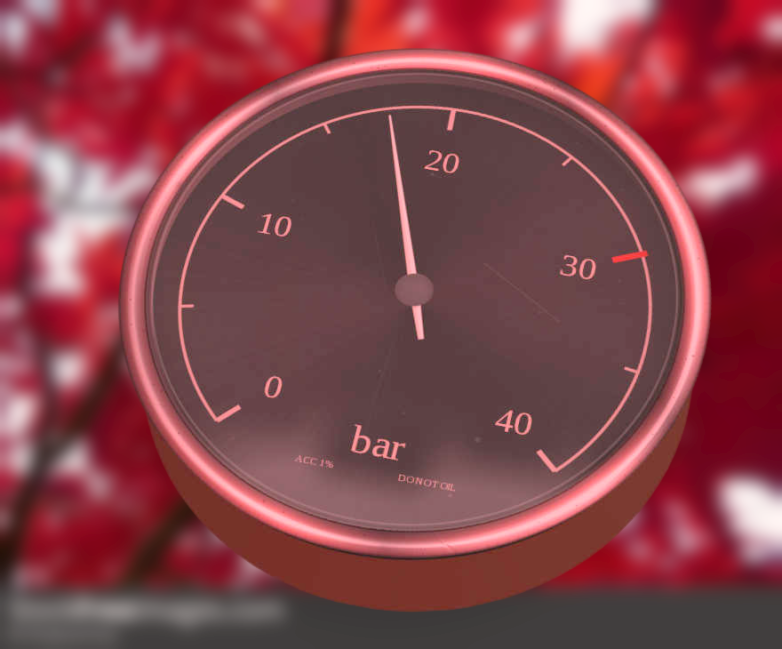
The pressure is 17.5 (bar)
